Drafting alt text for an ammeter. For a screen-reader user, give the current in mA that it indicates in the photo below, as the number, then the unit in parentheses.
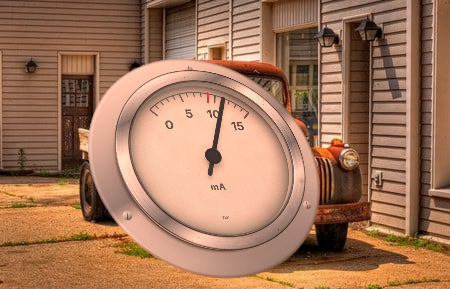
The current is 11 (mA)
